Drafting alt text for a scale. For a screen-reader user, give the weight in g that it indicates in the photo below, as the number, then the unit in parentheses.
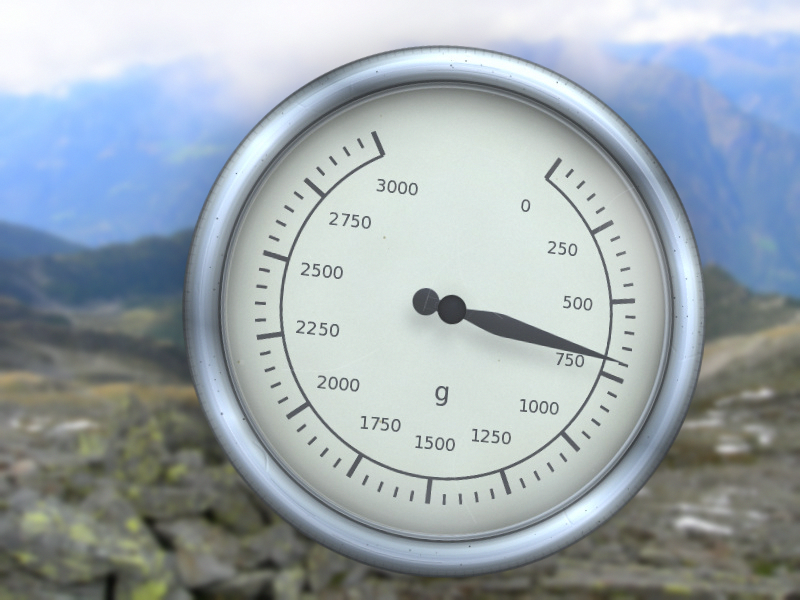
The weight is 700 (g)
